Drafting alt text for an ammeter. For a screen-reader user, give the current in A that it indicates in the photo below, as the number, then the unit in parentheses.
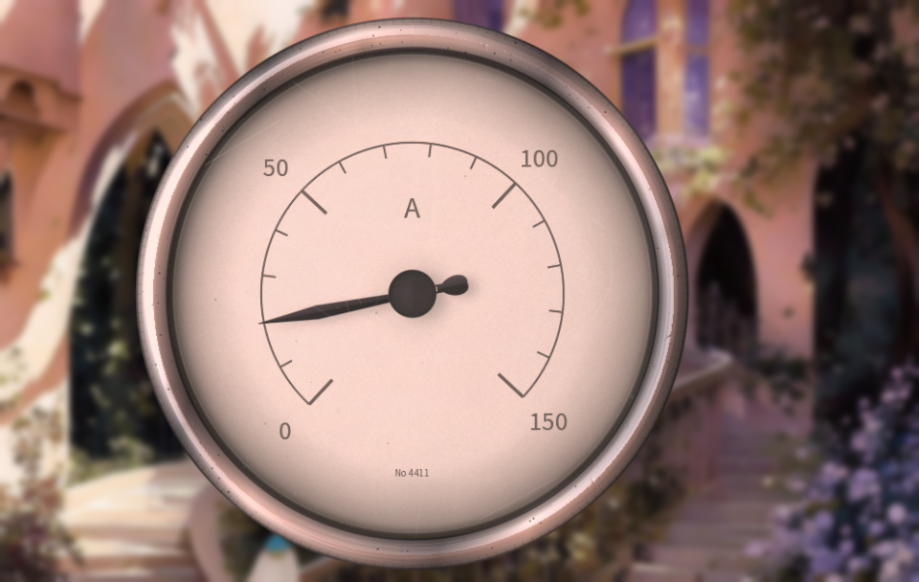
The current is 20 (A)
